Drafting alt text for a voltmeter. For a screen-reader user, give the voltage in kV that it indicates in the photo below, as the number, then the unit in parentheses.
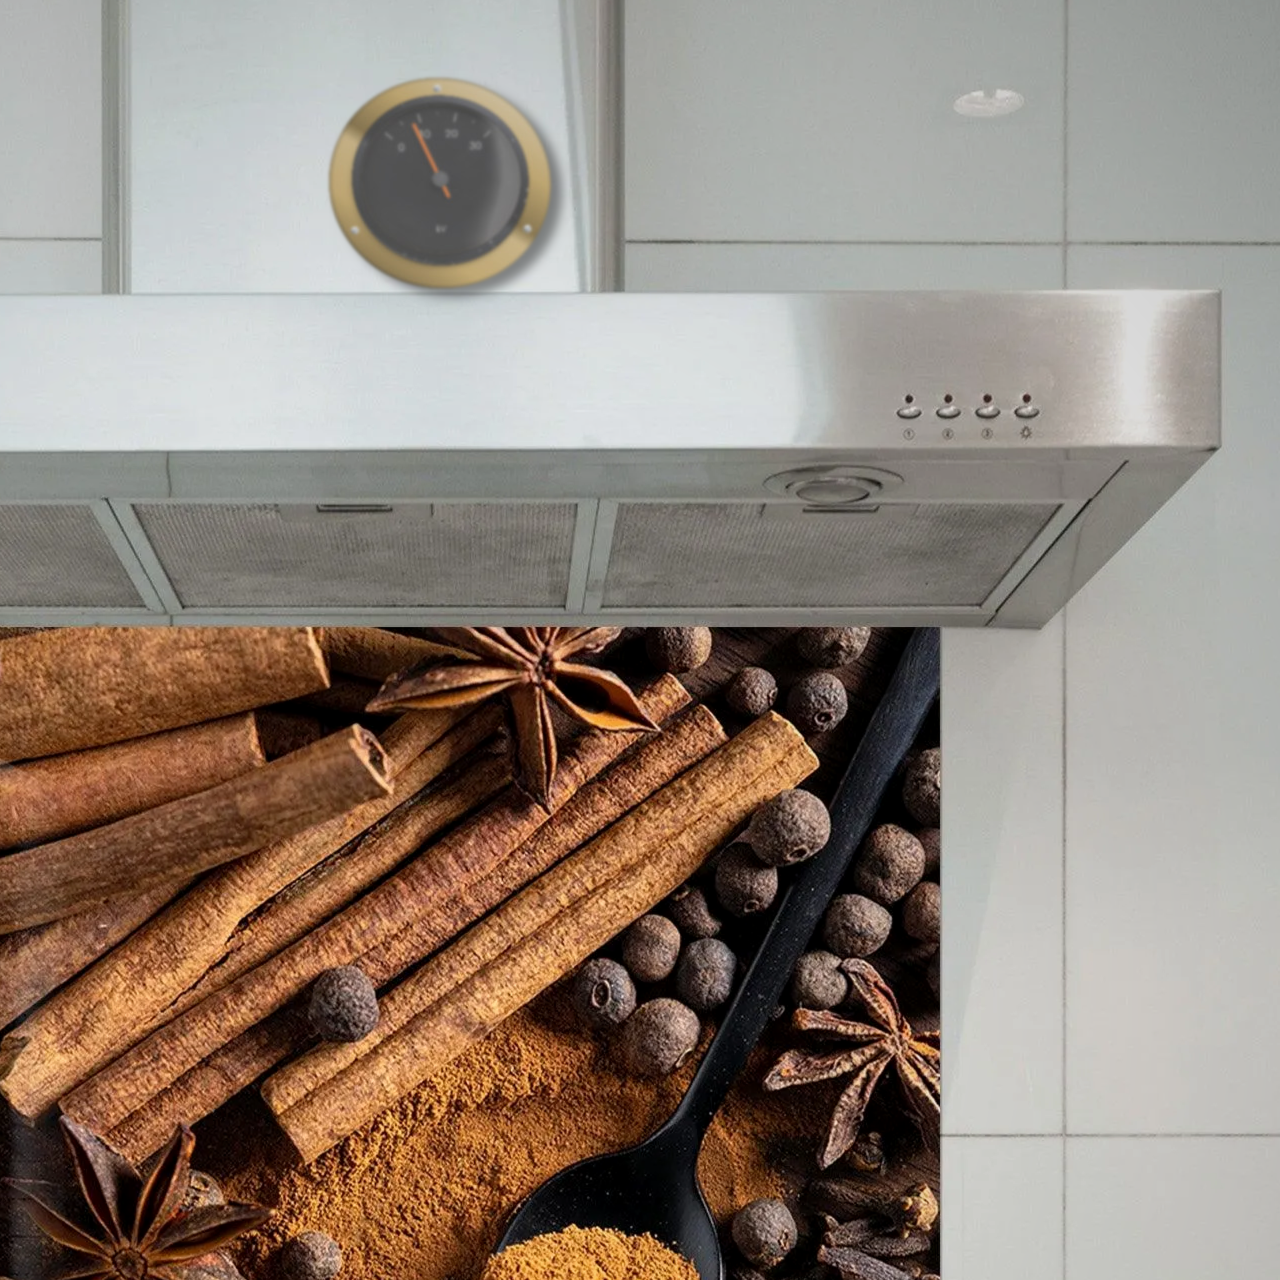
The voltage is 7.5 (kV)
